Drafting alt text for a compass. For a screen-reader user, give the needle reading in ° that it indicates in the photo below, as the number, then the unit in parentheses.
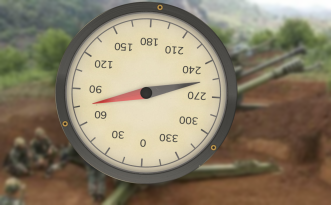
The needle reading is 75 (°)
